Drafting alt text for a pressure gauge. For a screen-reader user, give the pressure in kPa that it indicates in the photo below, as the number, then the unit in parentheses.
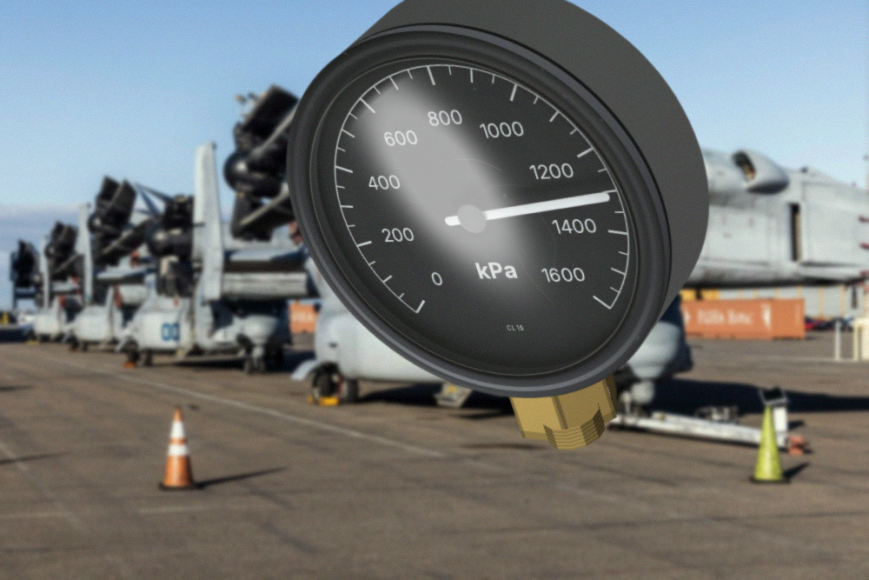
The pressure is 1300 (kPa)
